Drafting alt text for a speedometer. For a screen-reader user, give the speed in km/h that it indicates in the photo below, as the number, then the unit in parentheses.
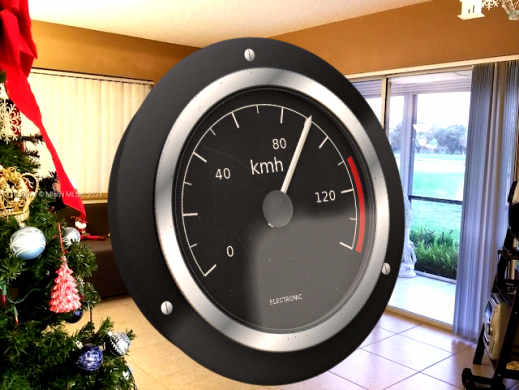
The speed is 90 (km/h)
